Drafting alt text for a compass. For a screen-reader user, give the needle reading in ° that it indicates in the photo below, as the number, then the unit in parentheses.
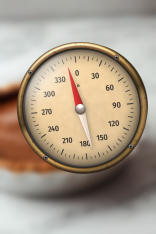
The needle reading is 350 (°)
